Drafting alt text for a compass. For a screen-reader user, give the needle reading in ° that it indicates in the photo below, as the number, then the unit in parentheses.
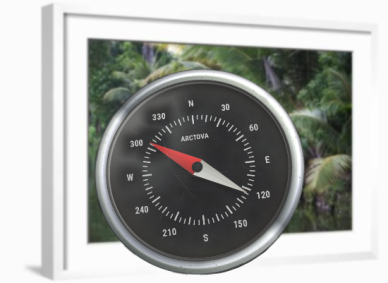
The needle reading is 305 (°)
